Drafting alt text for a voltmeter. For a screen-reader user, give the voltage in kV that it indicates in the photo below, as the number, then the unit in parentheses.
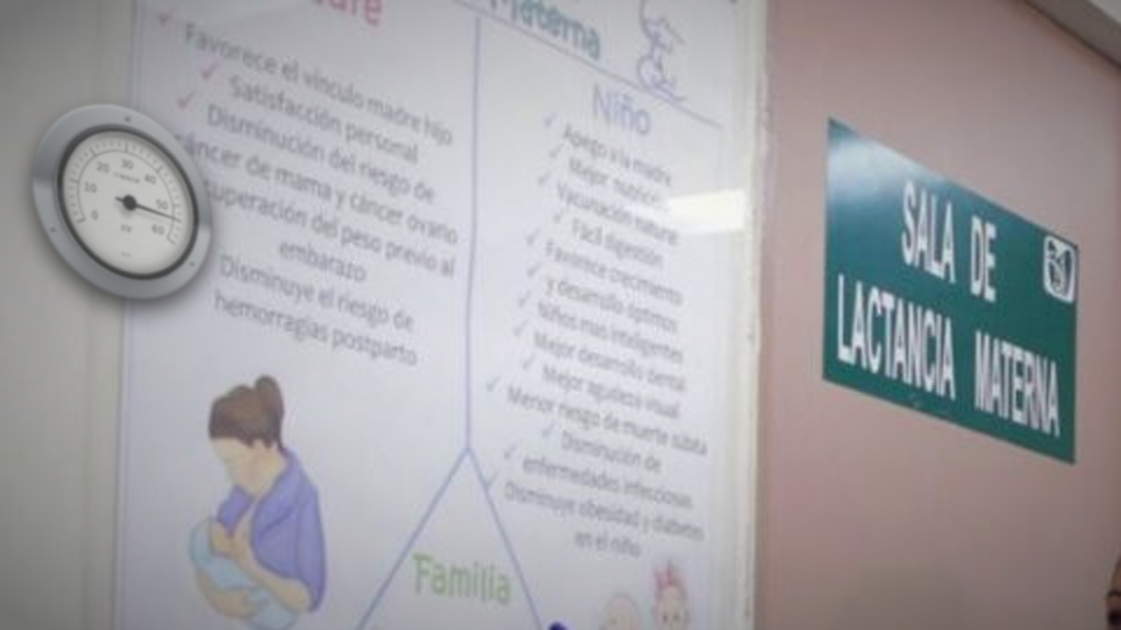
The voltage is 54 (kV)
